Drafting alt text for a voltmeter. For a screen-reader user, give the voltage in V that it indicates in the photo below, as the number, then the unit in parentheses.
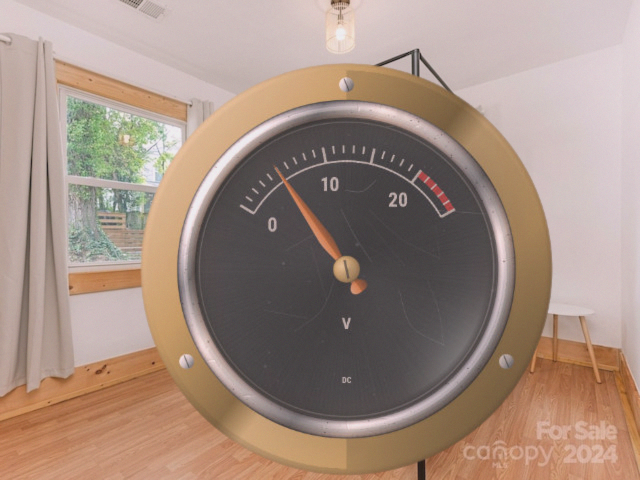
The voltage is 5 (V)
